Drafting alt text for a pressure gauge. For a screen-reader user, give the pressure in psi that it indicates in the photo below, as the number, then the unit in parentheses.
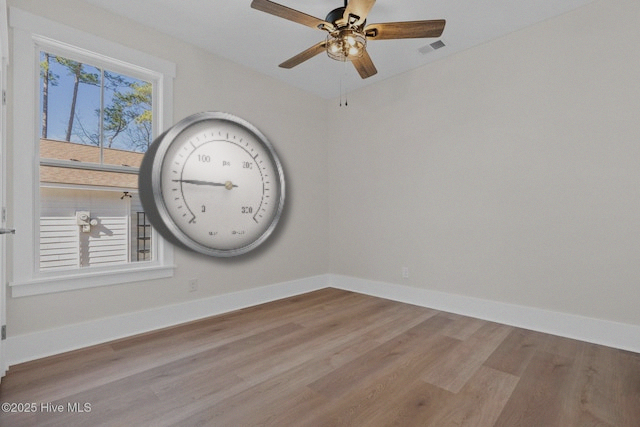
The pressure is 50 (psi)
